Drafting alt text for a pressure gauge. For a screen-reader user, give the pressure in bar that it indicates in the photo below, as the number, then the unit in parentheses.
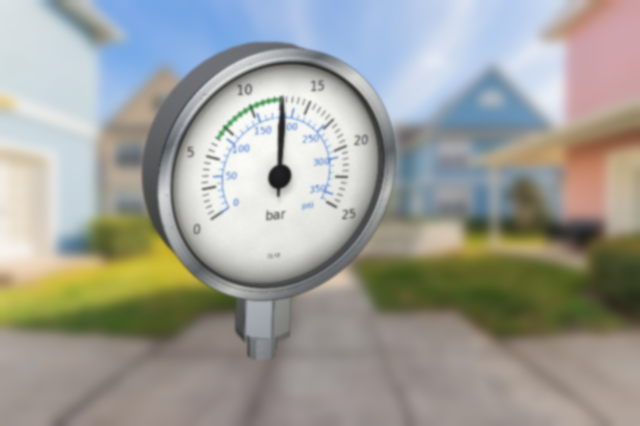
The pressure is 12.5 (bar)
